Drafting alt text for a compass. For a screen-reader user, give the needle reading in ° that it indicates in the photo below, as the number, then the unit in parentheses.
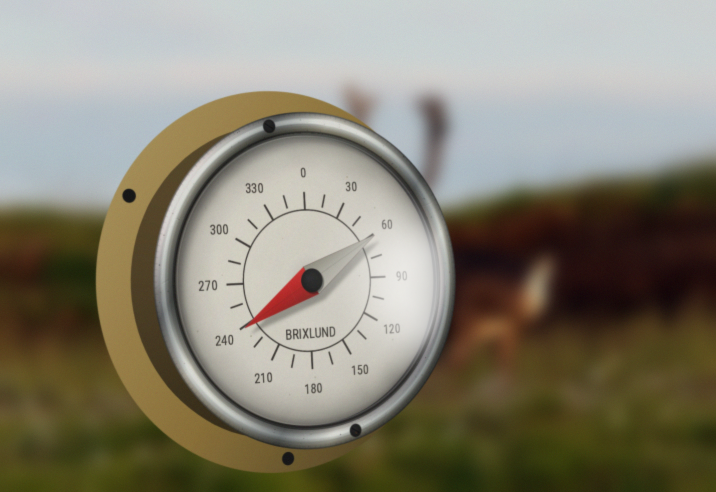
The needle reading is 240 (°)
